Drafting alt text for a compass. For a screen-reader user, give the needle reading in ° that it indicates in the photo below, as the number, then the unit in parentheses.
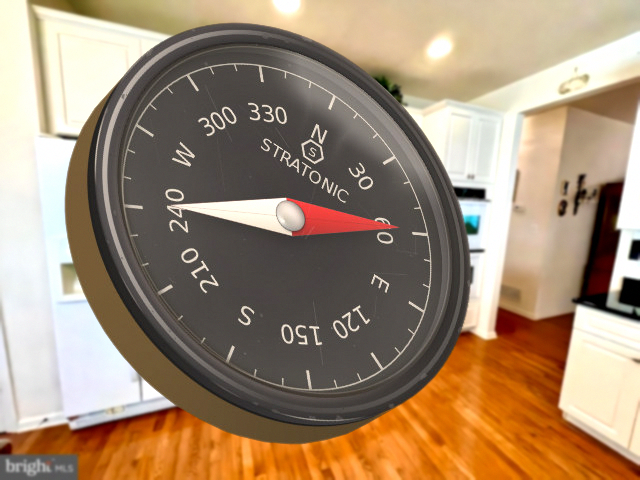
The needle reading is 60 (°)
